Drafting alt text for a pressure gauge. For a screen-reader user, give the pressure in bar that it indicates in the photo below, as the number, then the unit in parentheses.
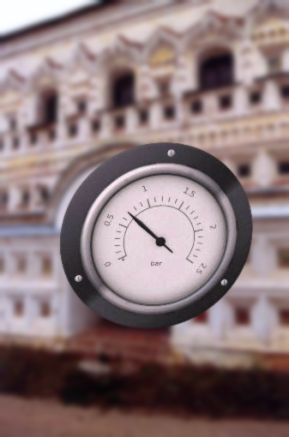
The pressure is 0.7 (bar)
